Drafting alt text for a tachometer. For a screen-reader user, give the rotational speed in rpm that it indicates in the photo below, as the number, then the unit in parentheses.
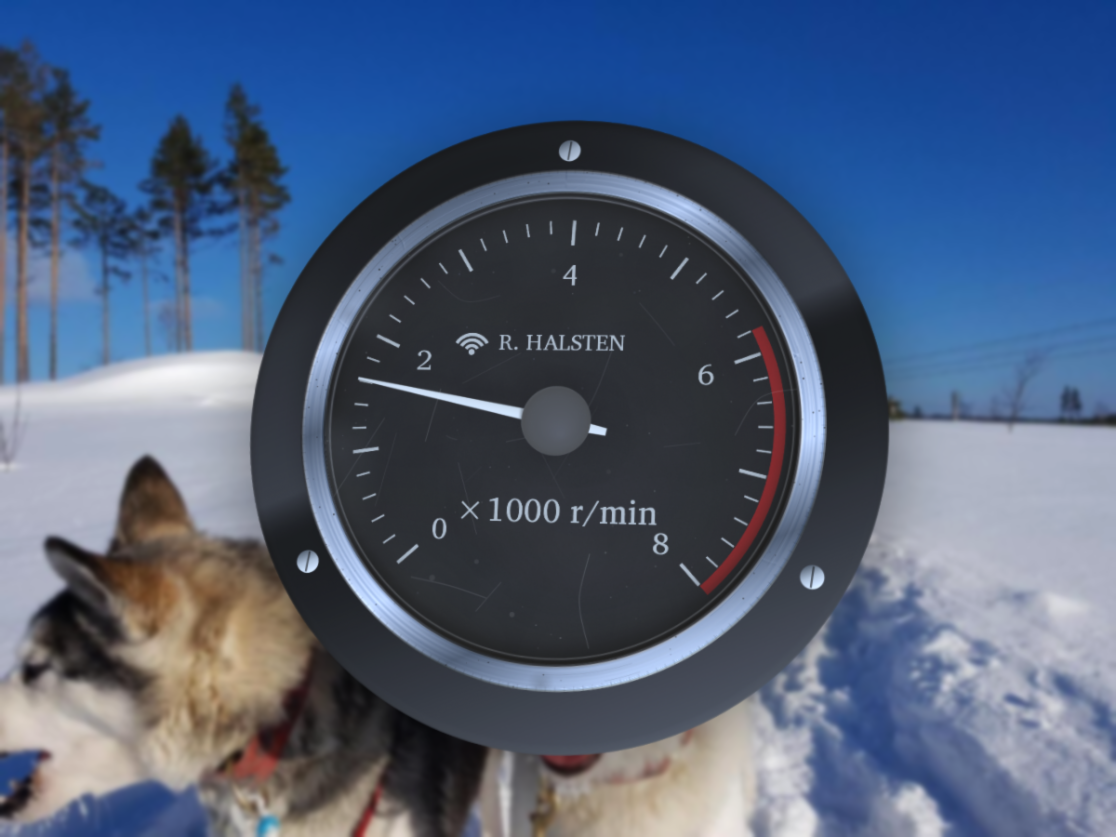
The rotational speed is 1600 (rpm)
